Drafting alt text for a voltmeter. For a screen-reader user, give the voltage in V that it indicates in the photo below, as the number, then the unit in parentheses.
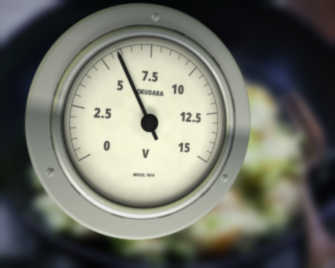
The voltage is 5.75 (V)
